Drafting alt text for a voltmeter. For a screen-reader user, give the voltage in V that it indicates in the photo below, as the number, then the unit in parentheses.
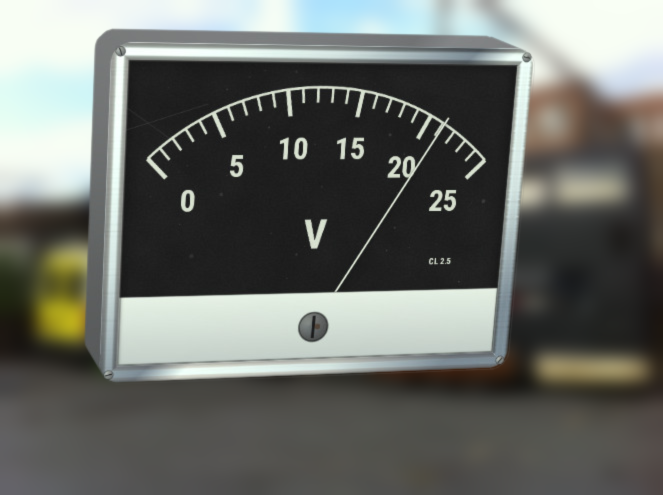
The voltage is 21 (V)
